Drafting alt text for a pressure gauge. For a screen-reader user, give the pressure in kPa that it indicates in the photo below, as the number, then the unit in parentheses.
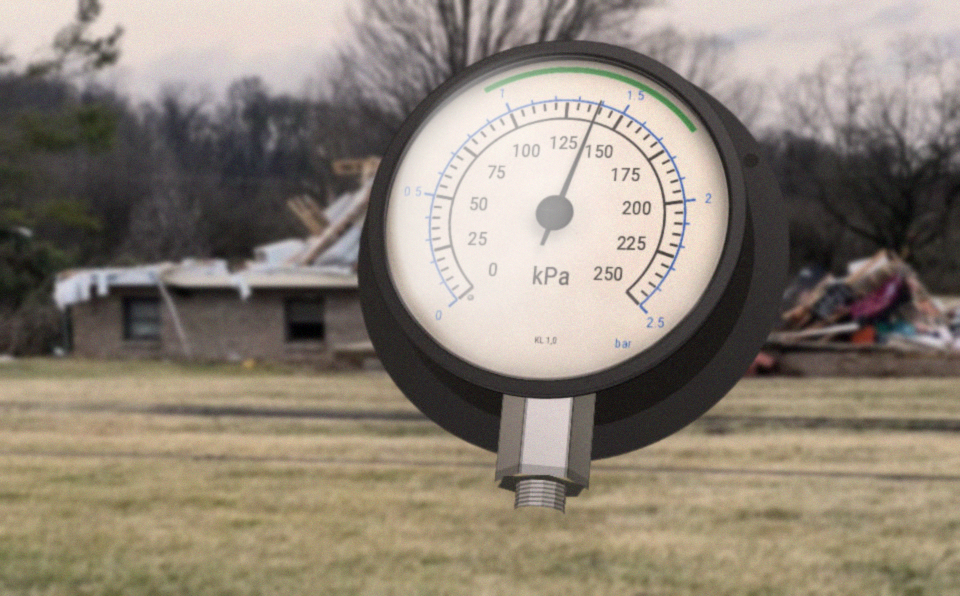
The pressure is 140 (kPa)
